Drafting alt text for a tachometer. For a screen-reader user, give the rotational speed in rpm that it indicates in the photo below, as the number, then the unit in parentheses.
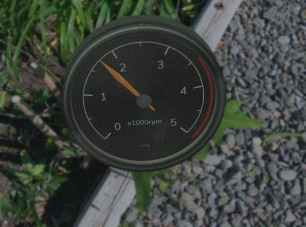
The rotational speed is 1750 (rpm)
